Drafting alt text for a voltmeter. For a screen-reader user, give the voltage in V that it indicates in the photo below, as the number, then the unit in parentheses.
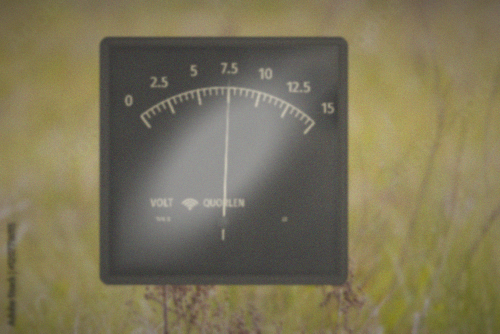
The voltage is 7.5 (V)
